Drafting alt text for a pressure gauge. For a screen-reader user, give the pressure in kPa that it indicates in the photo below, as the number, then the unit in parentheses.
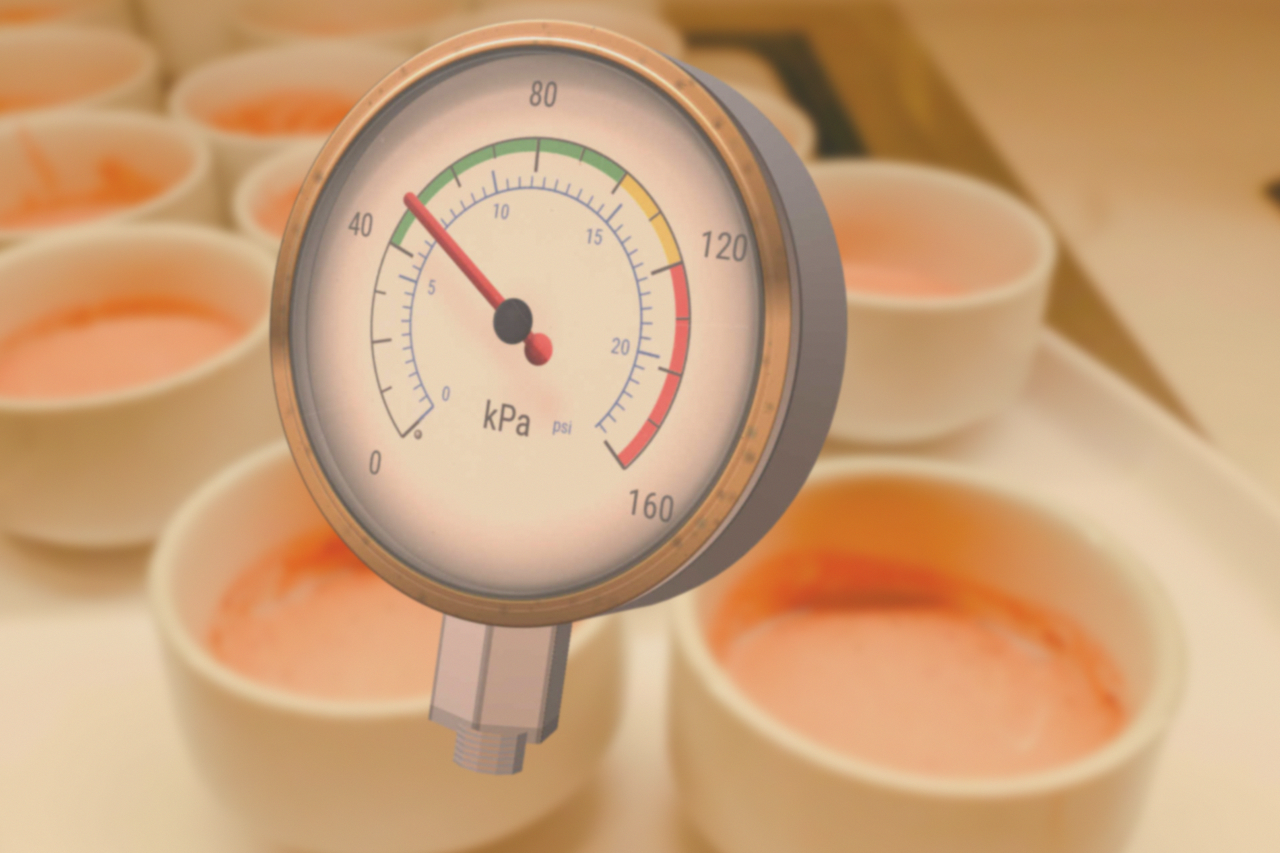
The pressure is 50 (kPa)
